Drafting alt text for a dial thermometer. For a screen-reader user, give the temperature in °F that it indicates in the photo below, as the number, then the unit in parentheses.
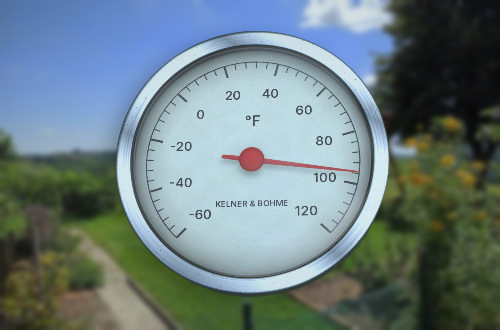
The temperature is 96 (°F)
